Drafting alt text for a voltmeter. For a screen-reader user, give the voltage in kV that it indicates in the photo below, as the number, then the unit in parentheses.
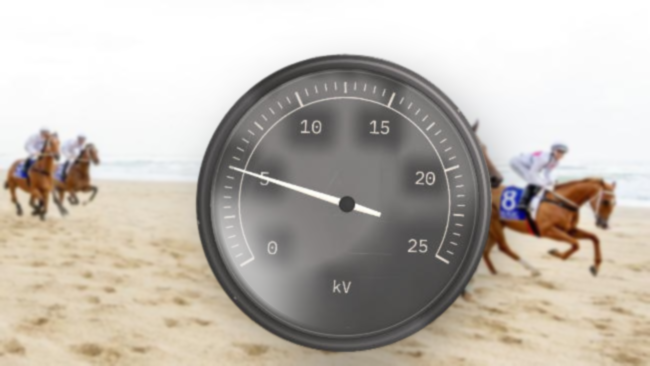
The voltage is 5 (kV)
